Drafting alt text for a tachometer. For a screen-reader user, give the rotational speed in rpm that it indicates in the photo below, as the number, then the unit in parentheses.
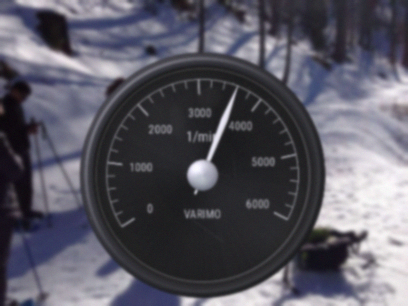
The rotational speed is 3600 (rpm)
